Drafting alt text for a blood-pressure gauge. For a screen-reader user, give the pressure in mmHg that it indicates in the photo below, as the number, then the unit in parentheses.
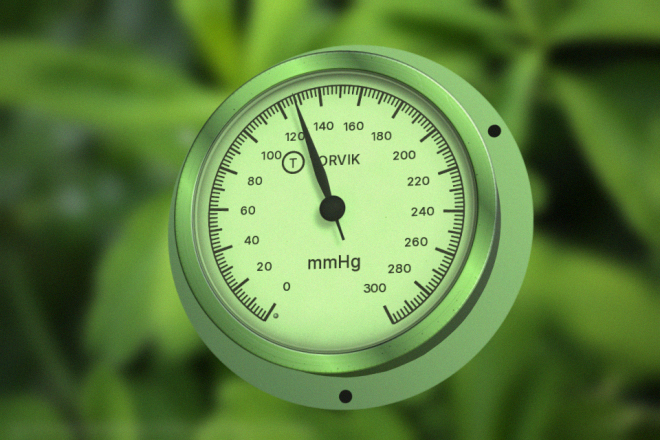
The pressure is 128 (mmHg)
